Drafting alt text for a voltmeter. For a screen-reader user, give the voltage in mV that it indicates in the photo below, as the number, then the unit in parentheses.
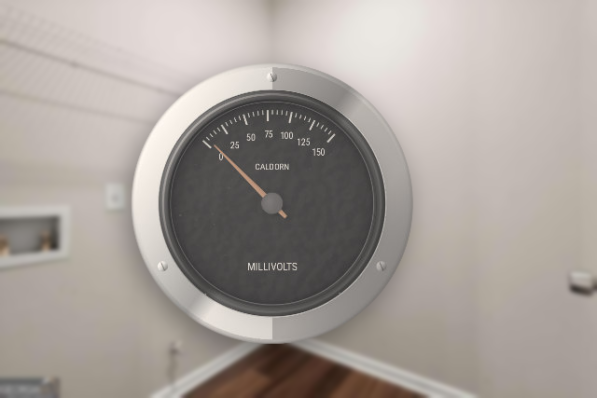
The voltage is 5 (mV)
